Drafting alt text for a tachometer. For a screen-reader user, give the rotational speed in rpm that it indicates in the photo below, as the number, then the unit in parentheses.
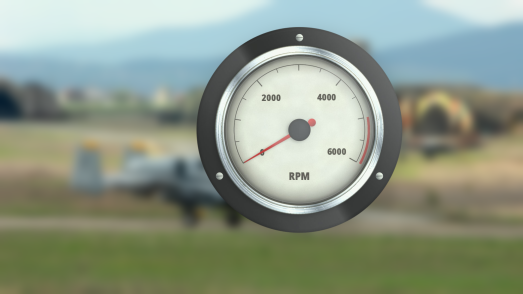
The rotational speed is 0 (rpm)
